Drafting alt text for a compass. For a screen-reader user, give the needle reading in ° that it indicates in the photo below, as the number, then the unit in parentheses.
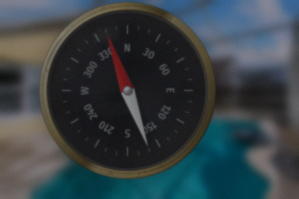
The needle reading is 340 (°)
